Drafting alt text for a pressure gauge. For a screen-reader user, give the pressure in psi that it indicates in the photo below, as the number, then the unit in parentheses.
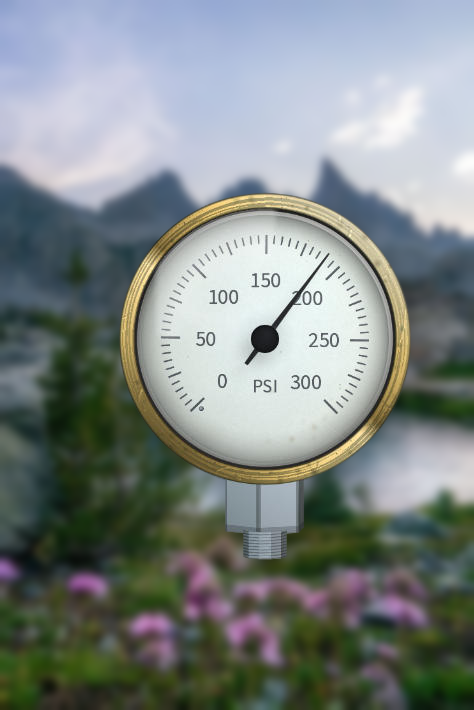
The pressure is 190 (psi)
